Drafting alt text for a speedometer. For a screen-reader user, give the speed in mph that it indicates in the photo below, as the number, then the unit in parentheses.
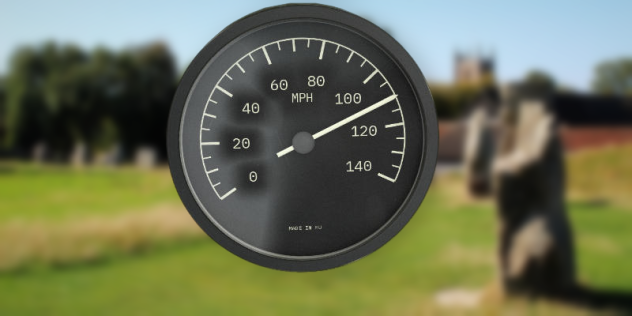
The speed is 110 (mph)
